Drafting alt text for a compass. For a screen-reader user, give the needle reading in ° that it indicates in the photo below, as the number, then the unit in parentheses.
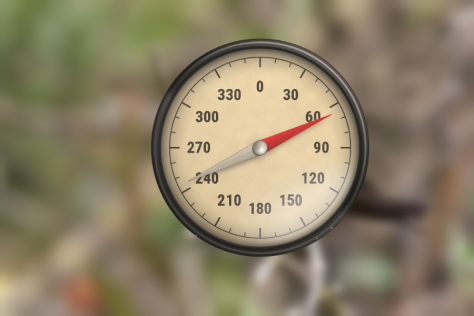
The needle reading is 65 (°)
